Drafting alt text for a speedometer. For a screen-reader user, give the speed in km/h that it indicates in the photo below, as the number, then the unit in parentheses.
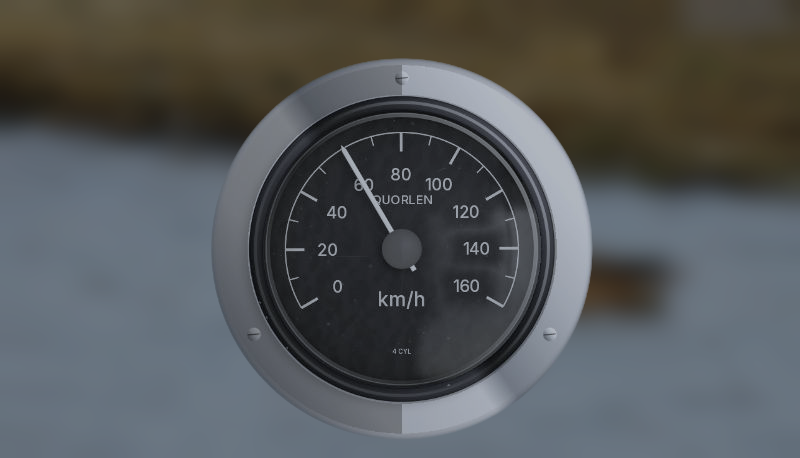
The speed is 60 (km/h)
